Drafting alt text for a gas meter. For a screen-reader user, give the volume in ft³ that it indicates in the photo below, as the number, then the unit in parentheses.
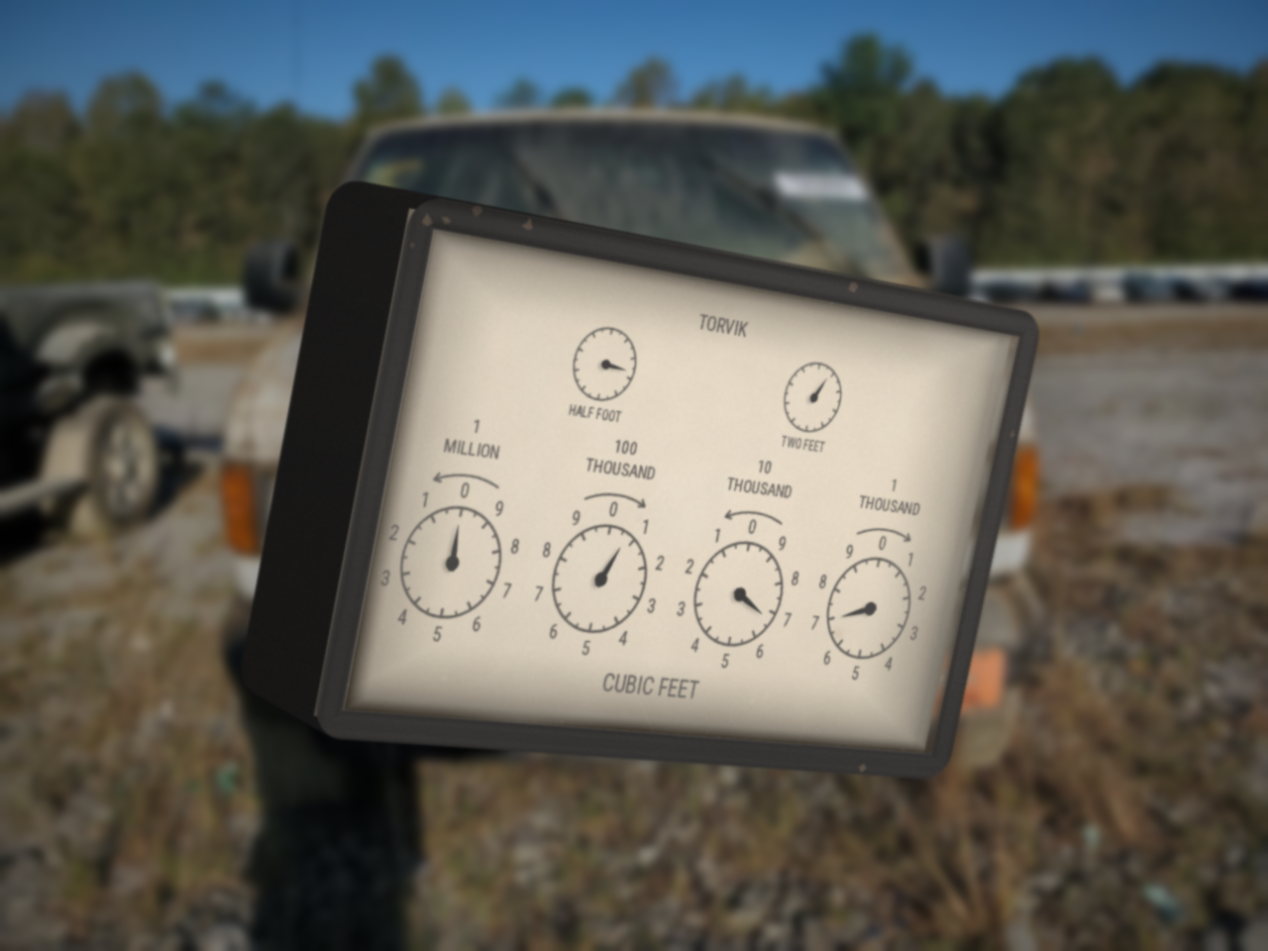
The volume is 6700 (ft³)
